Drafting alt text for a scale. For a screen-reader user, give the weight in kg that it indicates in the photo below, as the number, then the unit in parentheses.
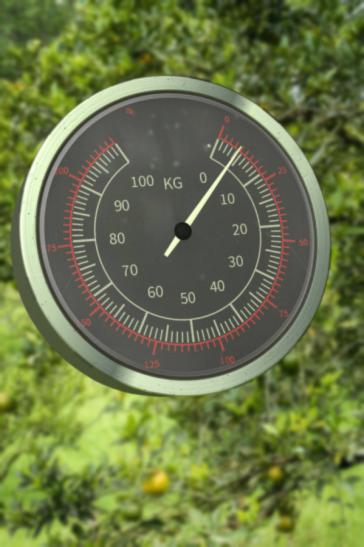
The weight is 4 (kg)
